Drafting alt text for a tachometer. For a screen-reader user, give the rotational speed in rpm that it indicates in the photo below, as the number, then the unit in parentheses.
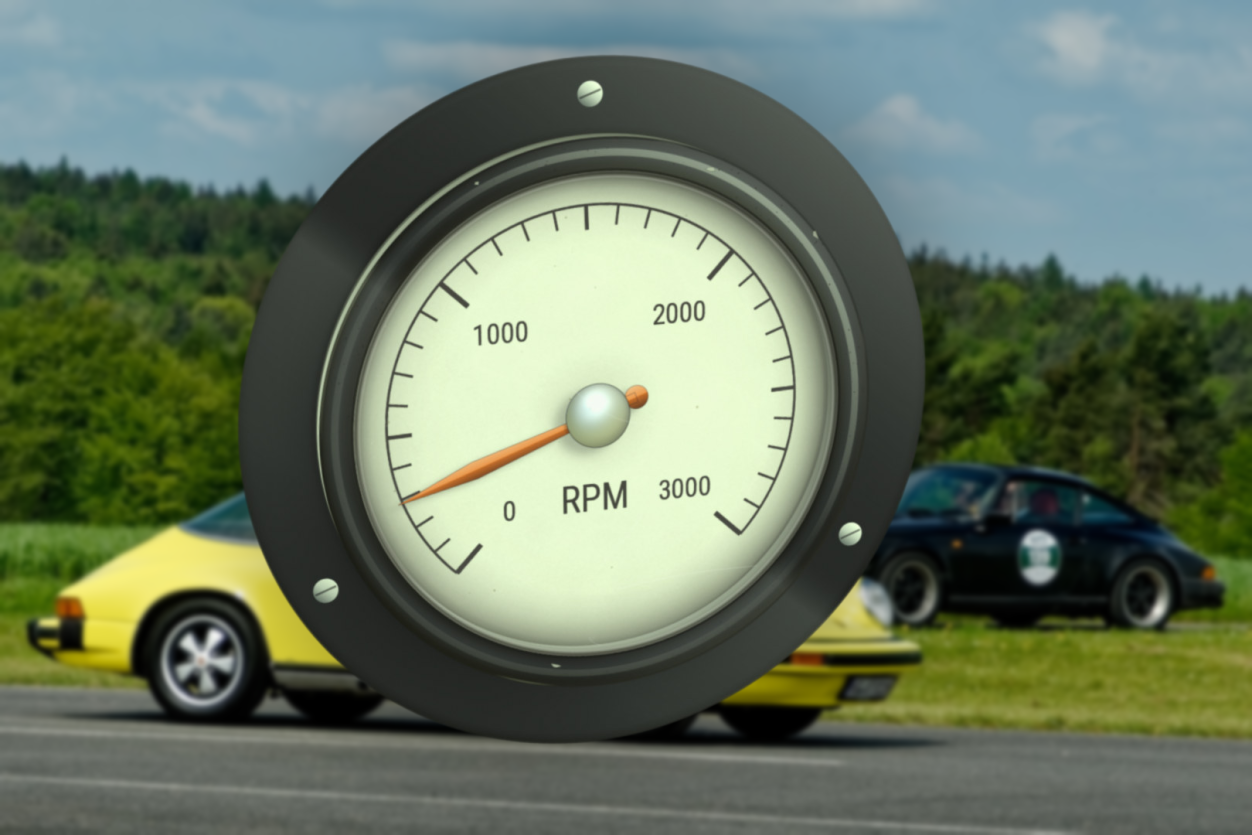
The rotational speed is 300 (rpm)
